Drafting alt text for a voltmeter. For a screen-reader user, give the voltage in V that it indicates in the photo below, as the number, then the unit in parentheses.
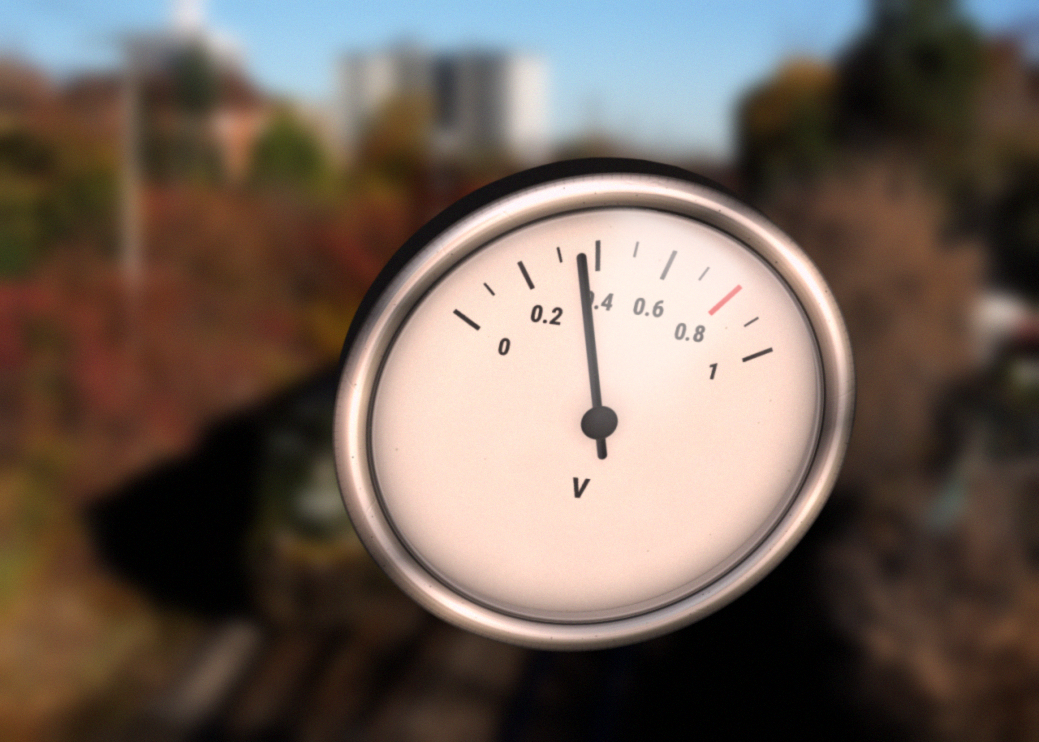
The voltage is 0.35 (V)
